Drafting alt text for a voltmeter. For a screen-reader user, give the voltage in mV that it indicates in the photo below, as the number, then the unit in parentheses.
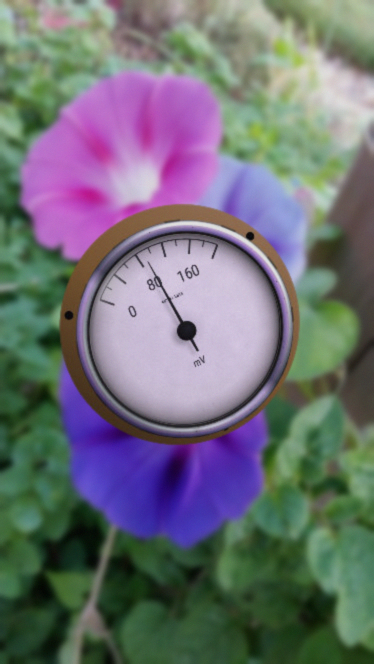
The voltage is 90 (mV)
